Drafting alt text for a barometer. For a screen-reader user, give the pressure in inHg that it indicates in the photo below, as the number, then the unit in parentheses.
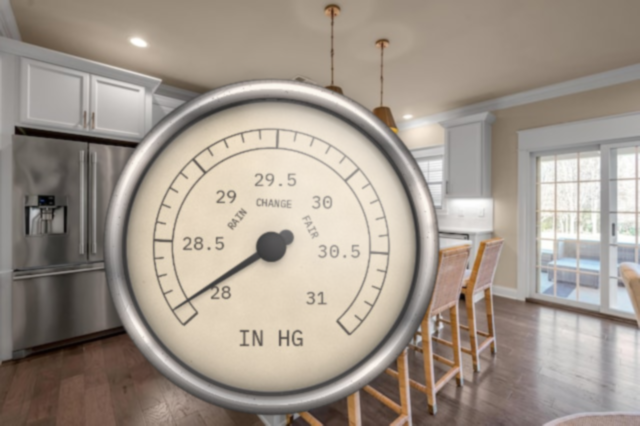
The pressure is 28.1 (inHg)
